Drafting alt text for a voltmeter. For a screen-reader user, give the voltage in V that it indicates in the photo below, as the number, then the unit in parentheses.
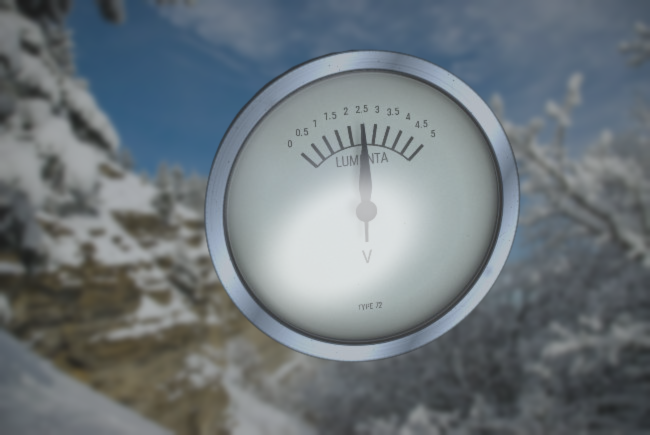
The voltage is 2.5 (V)
